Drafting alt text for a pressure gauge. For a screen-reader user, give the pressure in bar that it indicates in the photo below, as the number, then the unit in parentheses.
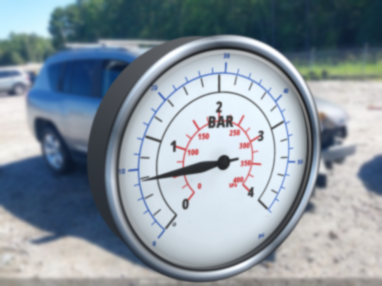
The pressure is 0.6 (bar)
